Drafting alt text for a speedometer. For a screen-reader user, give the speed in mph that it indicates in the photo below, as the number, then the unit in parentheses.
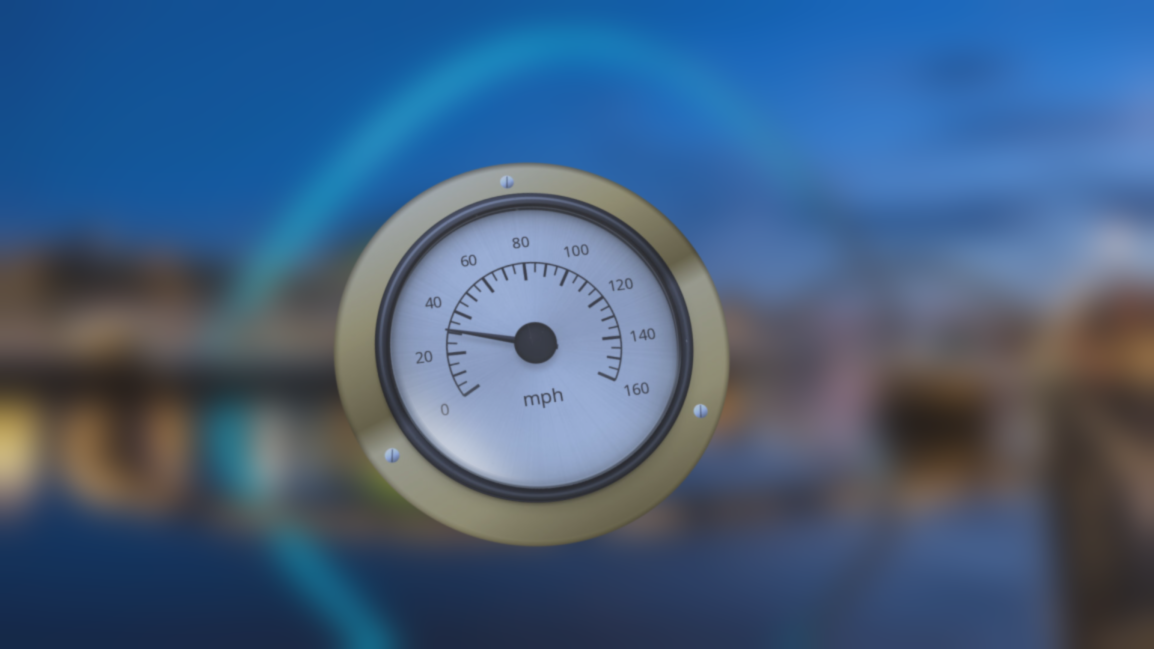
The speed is 30 (mph)
